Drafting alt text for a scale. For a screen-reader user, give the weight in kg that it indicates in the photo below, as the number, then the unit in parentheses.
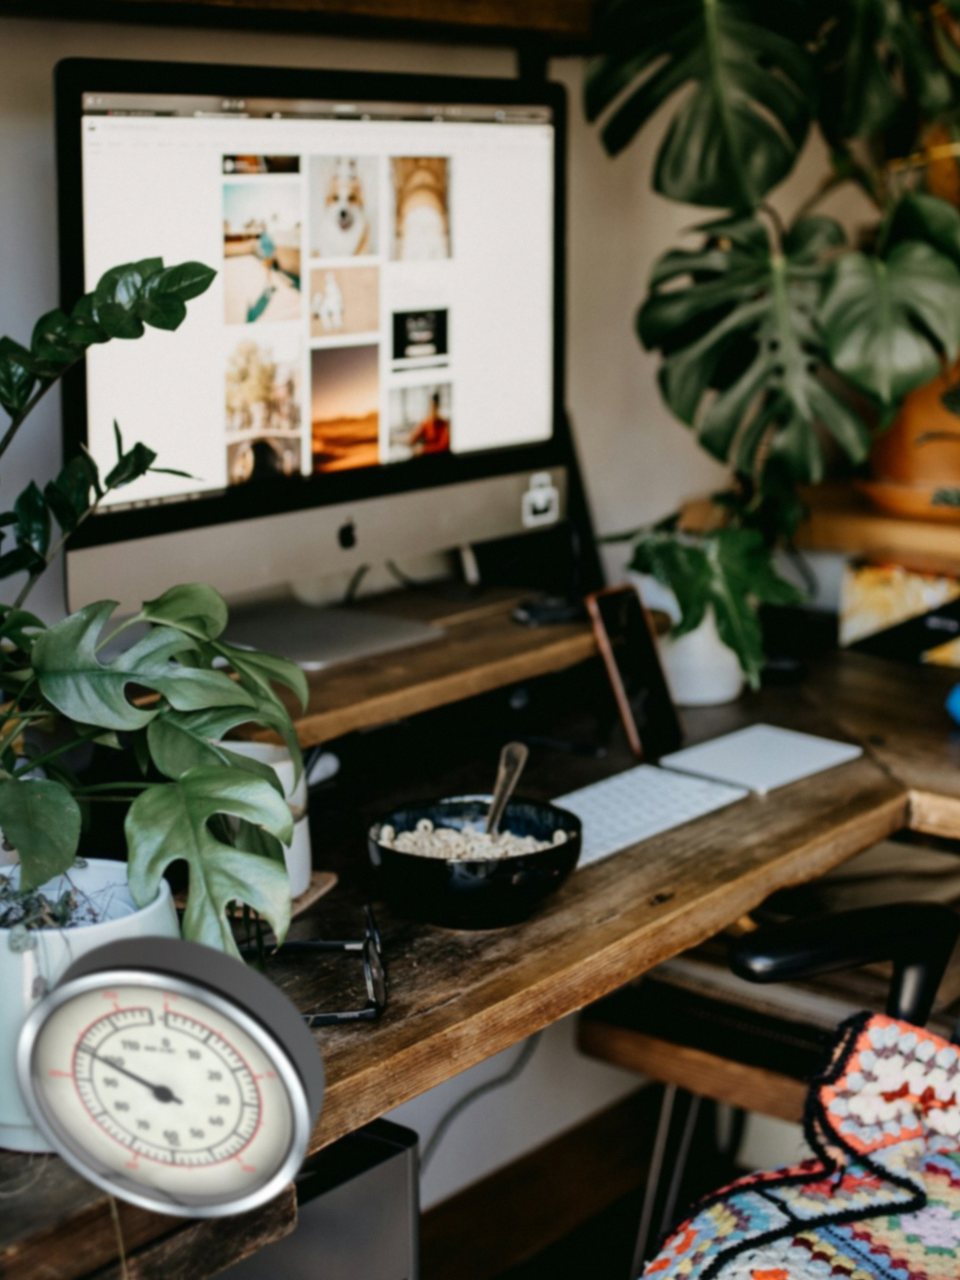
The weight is 100 (kg)
